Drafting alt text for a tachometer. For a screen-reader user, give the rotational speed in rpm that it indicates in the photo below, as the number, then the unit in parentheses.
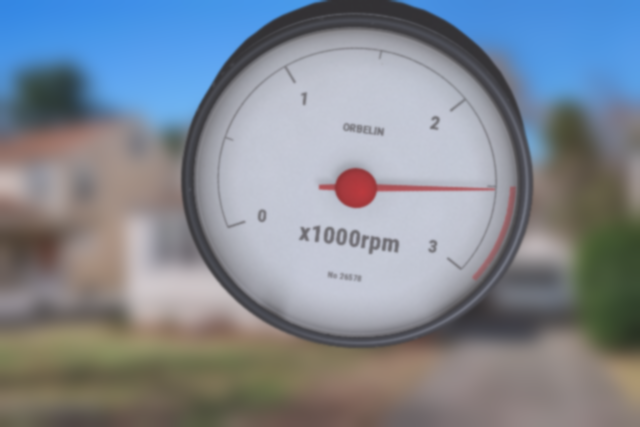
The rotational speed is 2500 (rpm)
